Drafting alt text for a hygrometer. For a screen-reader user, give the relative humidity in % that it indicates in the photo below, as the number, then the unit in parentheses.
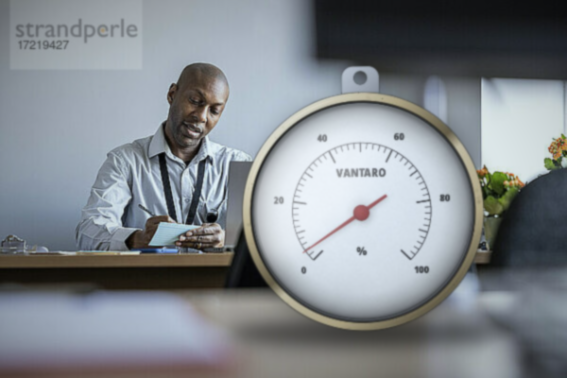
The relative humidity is 4 (%)
